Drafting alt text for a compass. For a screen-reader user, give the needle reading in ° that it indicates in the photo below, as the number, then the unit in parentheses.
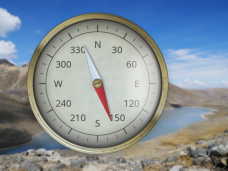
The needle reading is 160 (°)
